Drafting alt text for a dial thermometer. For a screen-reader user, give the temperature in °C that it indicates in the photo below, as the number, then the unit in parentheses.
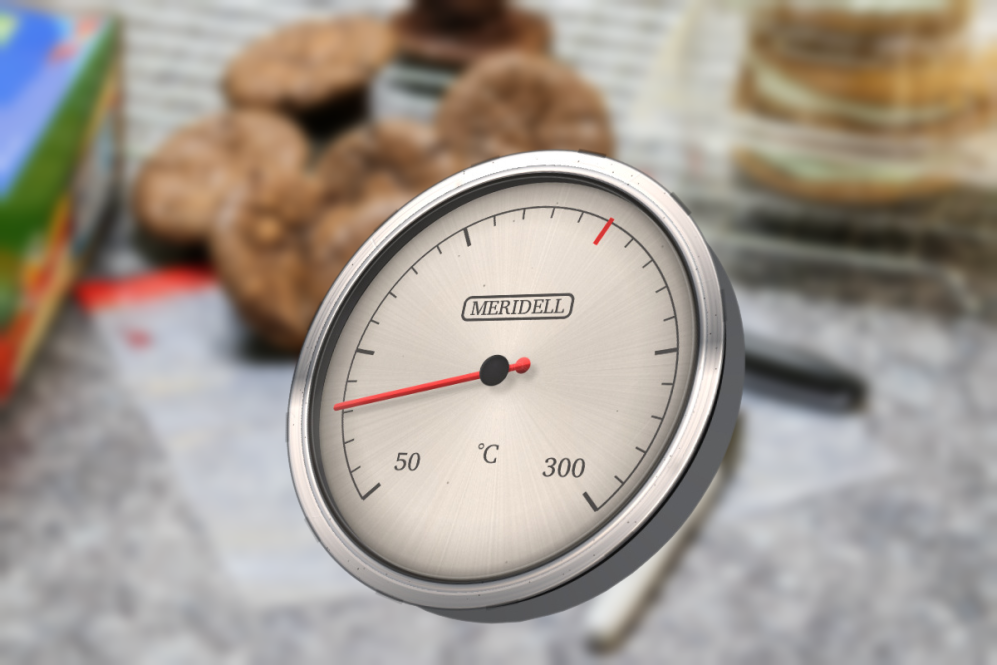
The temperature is 80 (°C)
